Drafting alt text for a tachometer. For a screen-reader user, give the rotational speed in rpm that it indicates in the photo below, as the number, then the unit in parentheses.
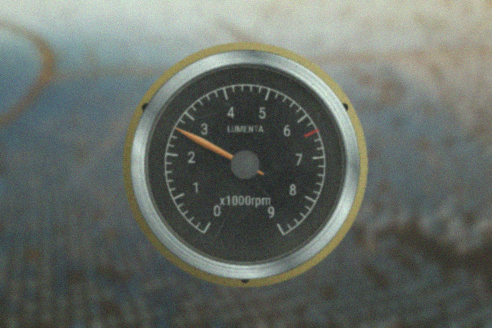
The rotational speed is 2600 (rpm)
